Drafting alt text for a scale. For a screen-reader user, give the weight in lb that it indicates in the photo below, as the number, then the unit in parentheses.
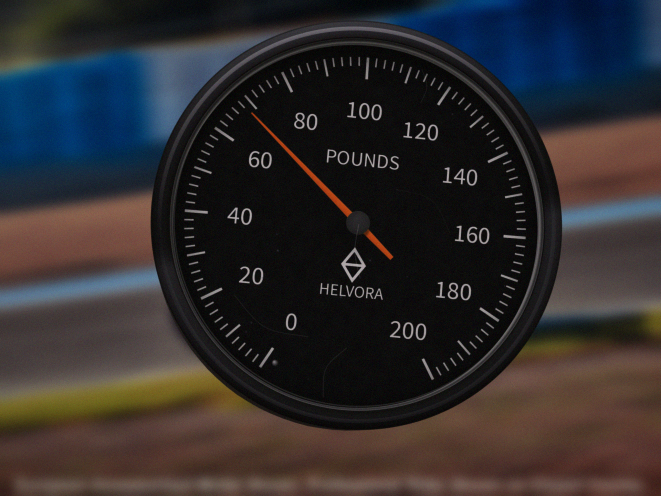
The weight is 68 (lb)
